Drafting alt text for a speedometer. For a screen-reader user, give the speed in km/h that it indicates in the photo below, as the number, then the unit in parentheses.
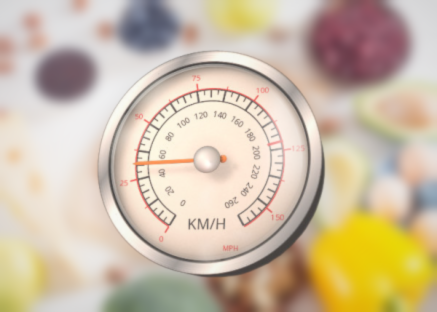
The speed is 50 (km/h)
